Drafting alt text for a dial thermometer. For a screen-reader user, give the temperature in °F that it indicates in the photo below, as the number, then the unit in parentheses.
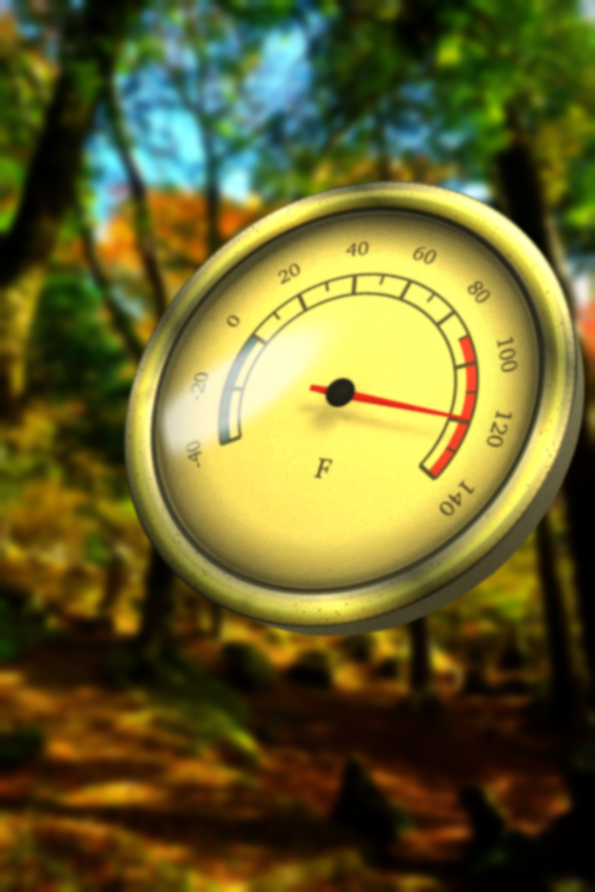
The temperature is 120 (°F)
